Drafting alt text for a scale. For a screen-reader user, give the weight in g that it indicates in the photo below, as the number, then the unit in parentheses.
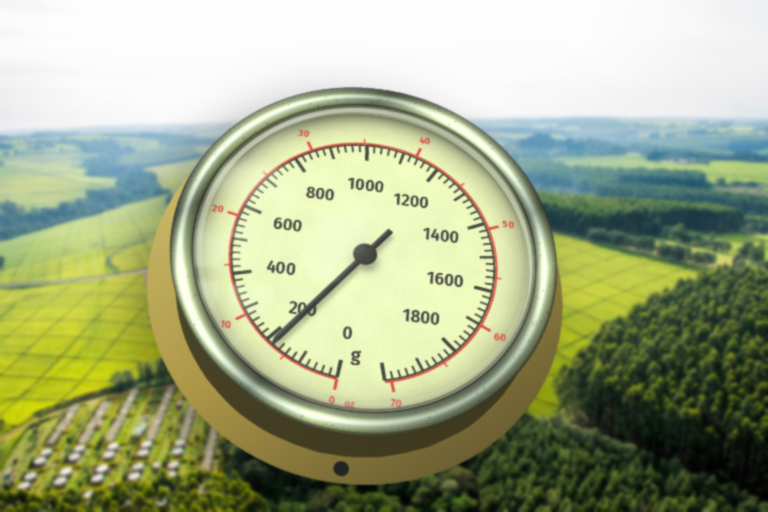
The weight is 180 (g)
